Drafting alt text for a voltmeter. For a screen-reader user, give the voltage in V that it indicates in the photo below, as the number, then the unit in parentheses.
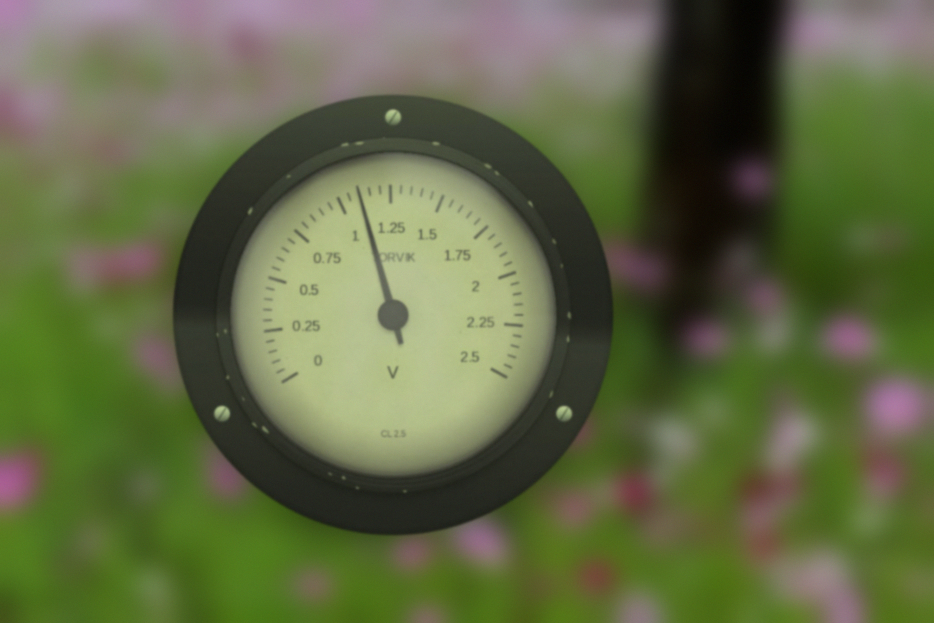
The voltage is 1.1 (V)
